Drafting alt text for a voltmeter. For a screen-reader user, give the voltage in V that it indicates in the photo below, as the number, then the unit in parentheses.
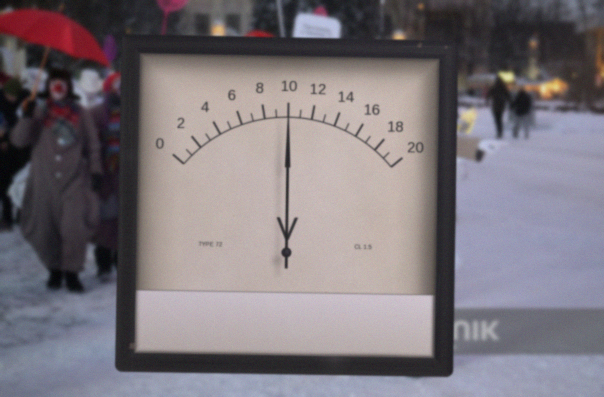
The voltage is 10 (V)
